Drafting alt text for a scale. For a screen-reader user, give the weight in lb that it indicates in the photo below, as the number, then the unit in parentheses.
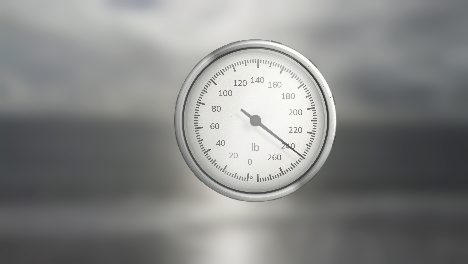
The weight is 240 (lb)
